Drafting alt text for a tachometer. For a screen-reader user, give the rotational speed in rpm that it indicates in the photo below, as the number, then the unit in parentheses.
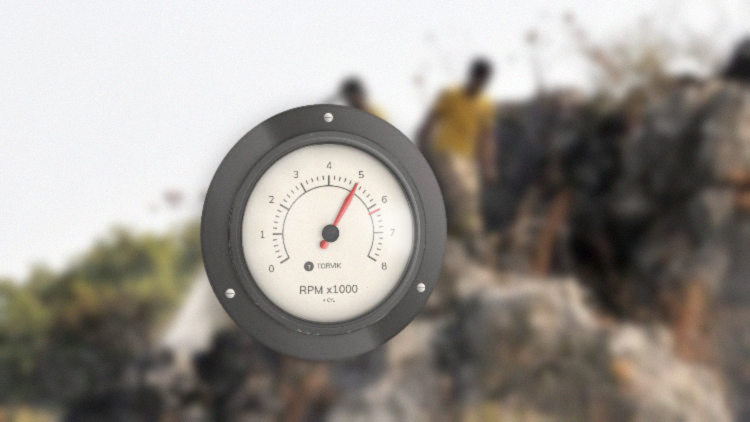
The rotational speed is 5000 (rpm)
